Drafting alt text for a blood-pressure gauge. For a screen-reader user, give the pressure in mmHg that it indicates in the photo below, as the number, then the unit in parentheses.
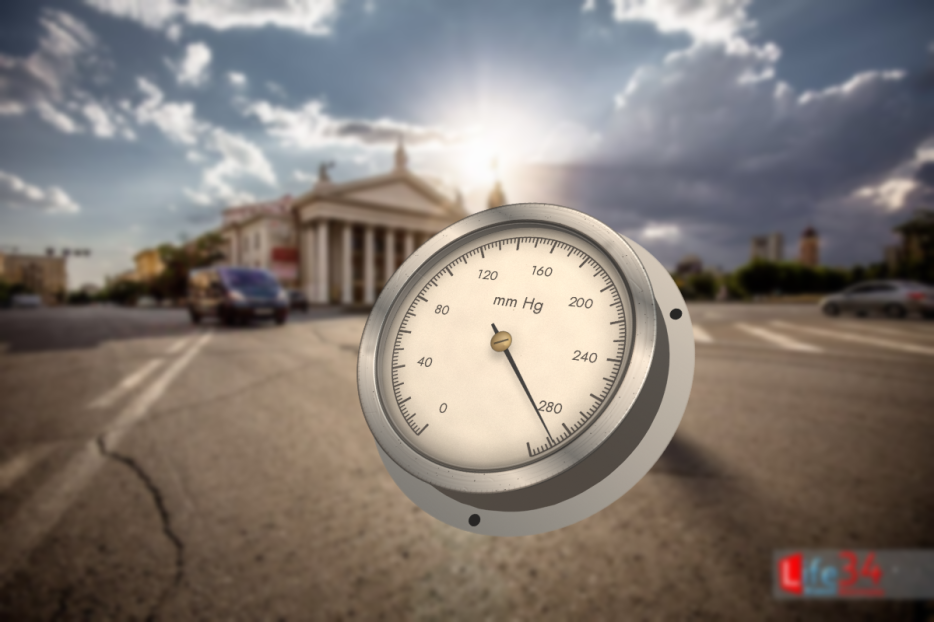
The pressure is 288 (mmHg)
